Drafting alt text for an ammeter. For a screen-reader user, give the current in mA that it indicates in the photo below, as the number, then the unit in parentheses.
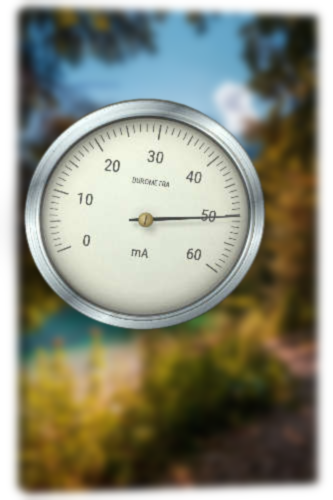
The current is 50 (mA)
